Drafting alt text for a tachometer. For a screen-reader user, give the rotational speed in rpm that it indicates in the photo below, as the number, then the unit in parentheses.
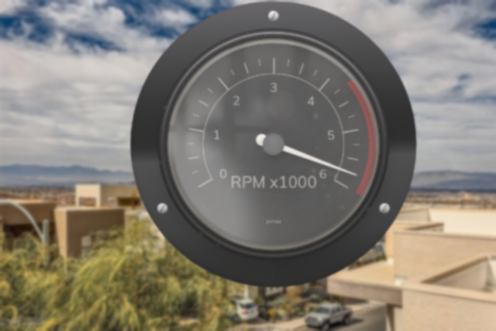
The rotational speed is 5750 (rpm)
